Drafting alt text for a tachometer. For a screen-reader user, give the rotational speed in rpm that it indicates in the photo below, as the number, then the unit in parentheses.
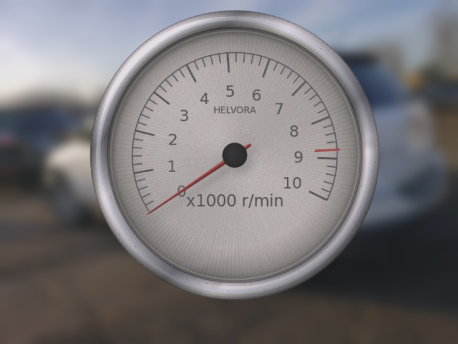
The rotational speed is 0 (rpm)
